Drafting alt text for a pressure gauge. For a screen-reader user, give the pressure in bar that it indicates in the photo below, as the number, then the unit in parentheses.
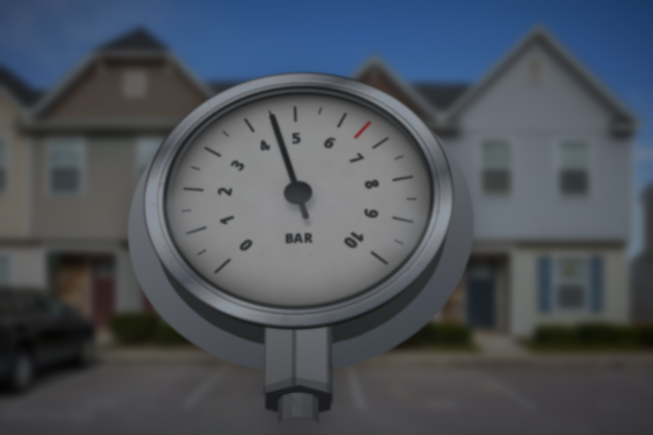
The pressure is 4.5 (bar)
